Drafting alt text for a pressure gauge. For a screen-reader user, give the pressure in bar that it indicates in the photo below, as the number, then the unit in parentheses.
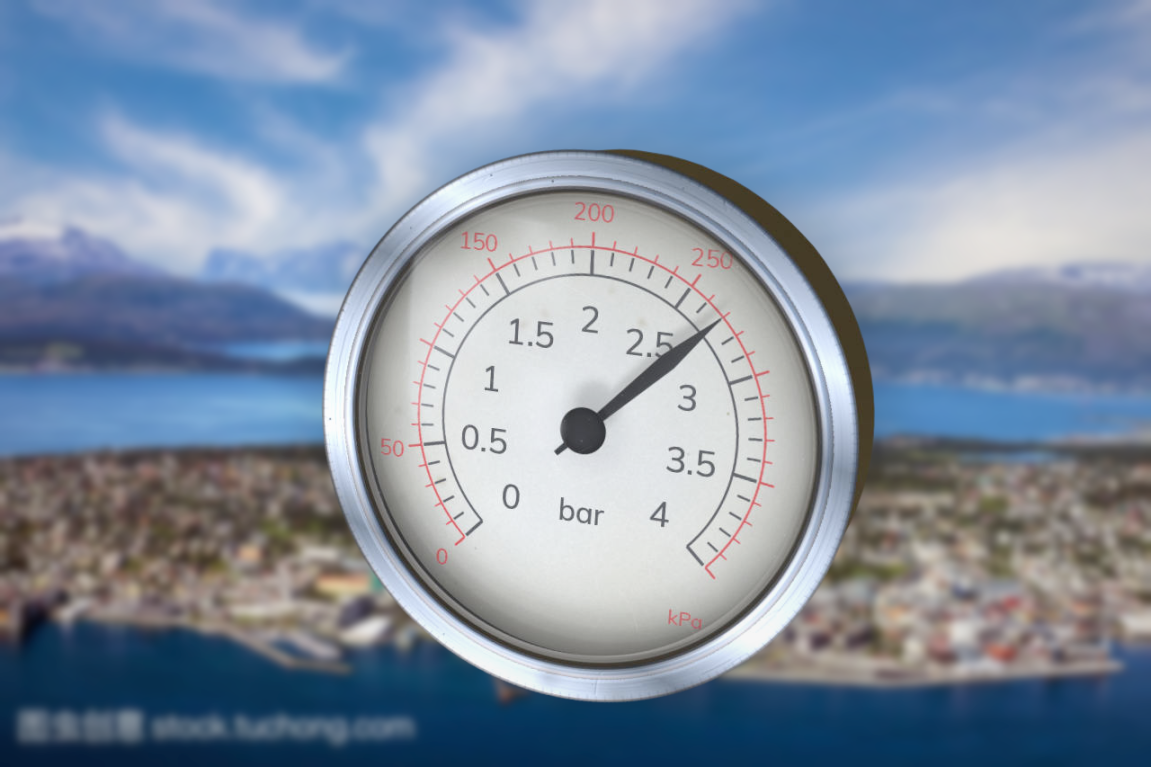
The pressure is 2.7 (bar)
